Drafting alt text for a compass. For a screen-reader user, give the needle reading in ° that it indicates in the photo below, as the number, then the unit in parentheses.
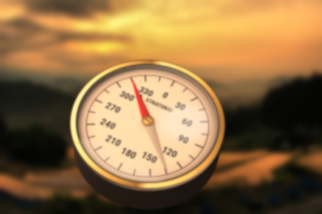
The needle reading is 315 (°)
